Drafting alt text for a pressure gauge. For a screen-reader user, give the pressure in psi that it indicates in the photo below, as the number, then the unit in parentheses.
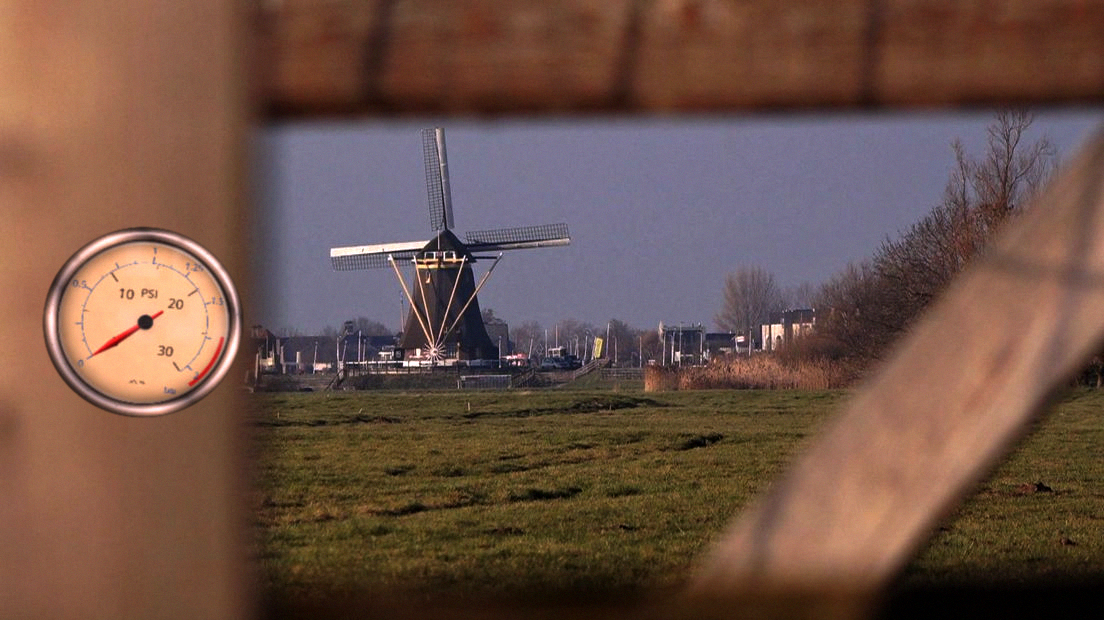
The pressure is 0 (psi)
